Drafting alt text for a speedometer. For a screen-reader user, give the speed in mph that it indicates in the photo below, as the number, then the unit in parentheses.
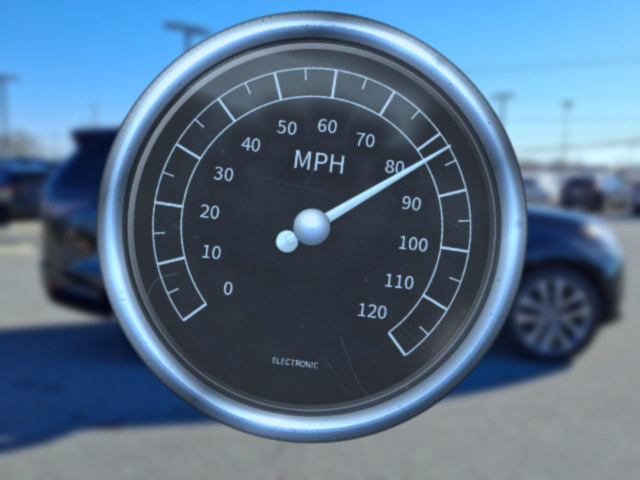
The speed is 82.5 (mph)
